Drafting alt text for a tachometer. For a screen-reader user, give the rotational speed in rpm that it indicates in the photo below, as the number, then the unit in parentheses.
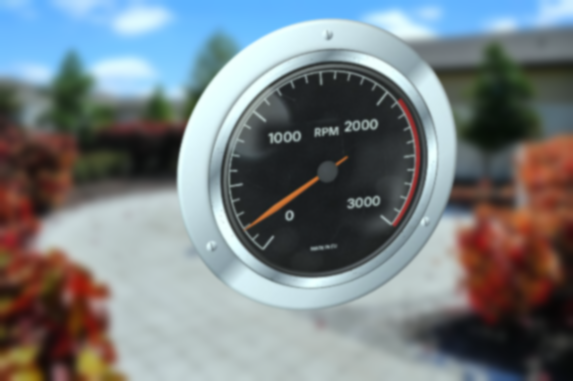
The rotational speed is 200 (rpm)
